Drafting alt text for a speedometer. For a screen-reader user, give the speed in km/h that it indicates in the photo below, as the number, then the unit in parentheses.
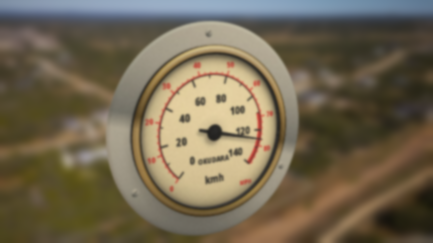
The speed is 125 (km/h)
